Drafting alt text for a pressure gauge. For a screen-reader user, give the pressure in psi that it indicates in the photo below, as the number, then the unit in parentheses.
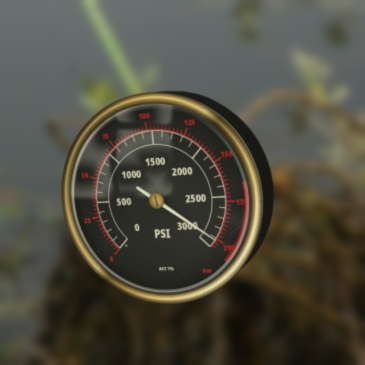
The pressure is 2900 (psi)
